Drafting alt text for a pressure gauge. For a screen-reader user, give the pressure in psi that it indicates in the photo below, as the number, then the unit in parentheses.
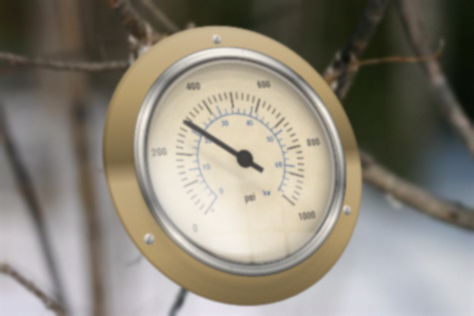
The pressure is 300 (psi)
